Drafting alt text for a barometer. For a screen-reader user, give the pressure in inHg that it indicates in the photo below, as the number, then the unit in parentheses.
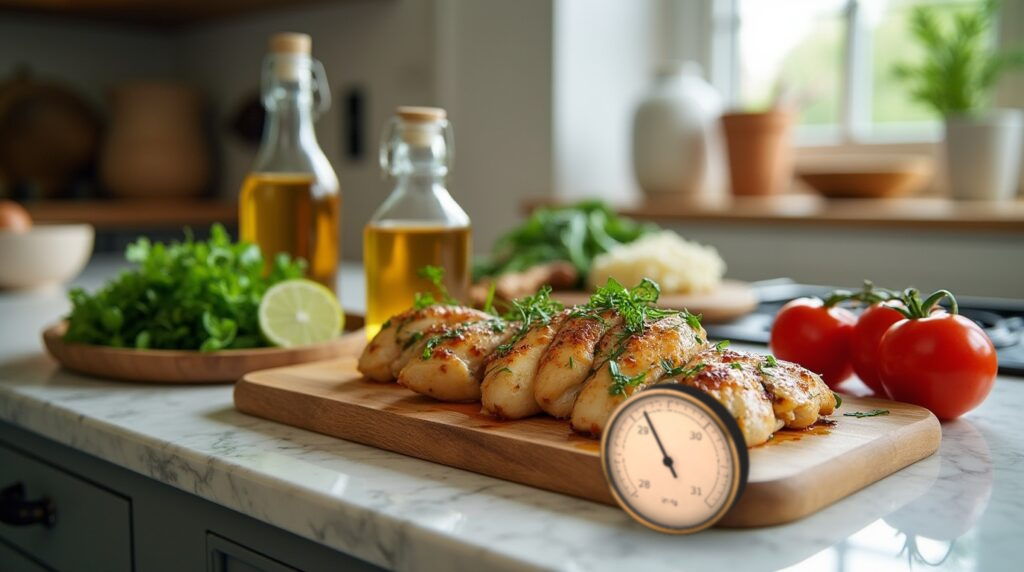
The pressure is 29.2 (inHg)
